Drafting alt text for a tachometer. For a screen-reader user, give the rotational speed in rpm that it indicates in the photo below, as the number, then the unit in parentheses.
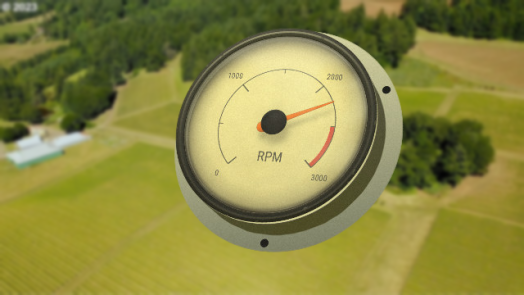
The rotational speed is 2250 (rpm)
